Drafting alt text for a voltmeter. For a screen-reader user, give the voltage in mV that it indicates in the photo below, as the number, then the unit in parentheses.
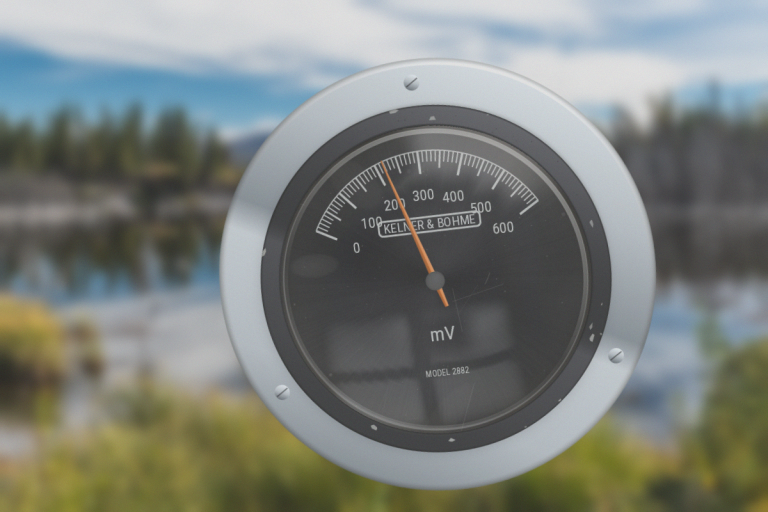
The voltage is 220 (mV)
